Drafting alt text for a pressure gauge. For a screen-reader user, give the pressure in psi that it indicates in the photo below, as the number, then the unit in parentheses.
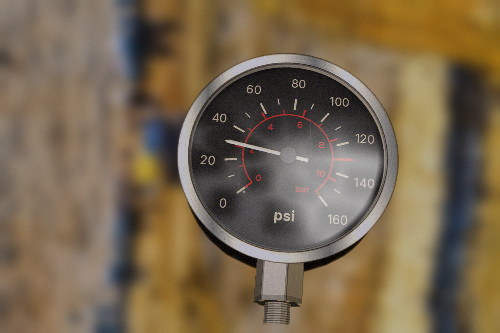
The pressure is 30 (psi)
